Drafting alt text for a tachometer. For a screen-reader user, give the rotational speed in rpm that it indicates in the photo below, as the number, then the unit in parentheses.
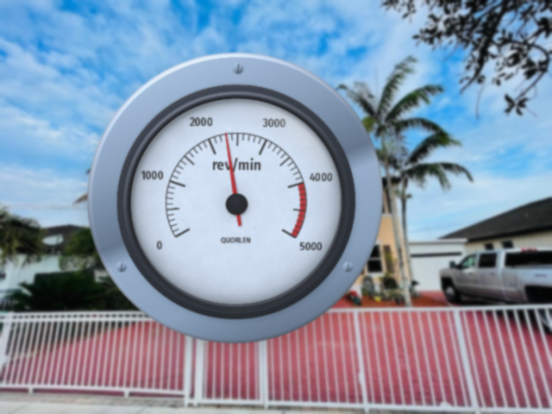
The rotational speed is 2300 (rpm)
